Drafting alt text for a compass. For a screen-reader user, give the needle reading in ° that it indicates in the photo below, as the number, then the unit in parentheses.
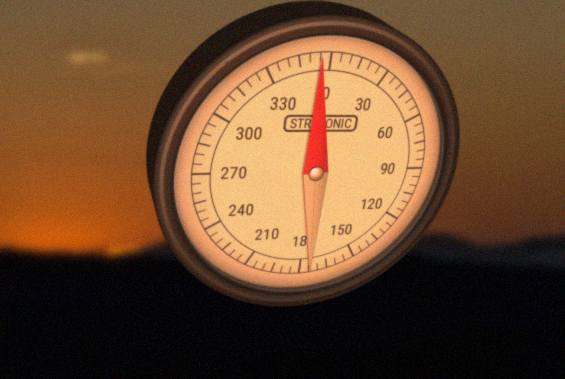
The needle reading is 355 (°)
